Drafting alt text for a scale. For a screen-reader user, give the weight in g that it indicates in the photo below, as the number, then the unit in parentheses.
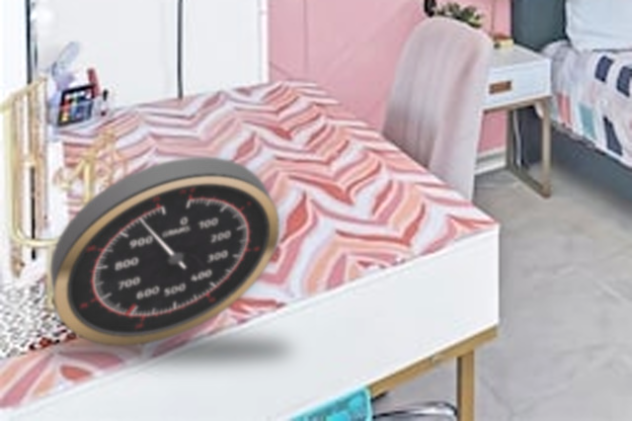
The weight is 950 (g)
